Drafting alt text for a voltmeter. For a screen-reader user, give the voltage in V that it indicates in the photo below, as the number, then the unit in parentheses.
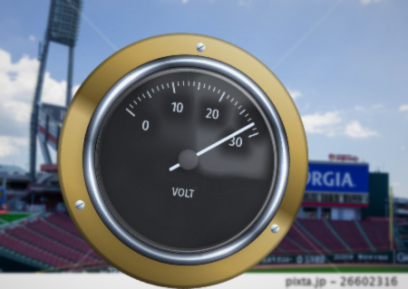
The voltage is 28 (V)
